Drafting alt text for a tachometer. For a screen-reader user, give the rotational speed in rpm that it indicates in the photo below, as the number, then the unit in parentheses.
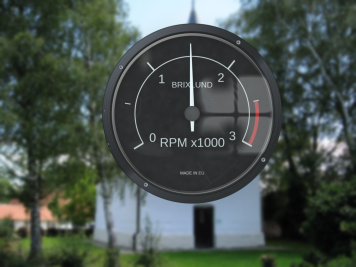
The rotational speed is 1500 (rpm)
